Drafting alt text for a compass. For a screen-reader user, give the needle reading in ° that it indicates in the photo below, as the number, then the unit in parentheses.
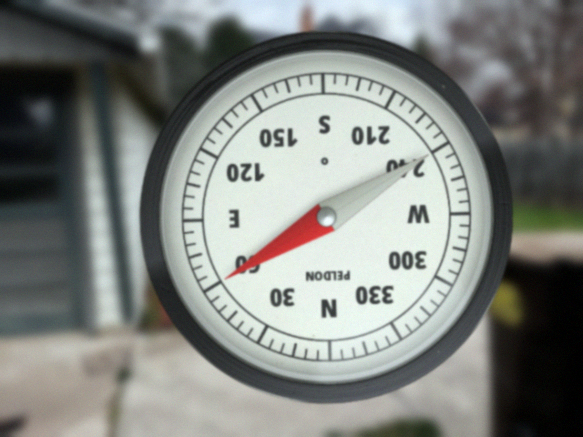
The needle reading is 60 (°)
